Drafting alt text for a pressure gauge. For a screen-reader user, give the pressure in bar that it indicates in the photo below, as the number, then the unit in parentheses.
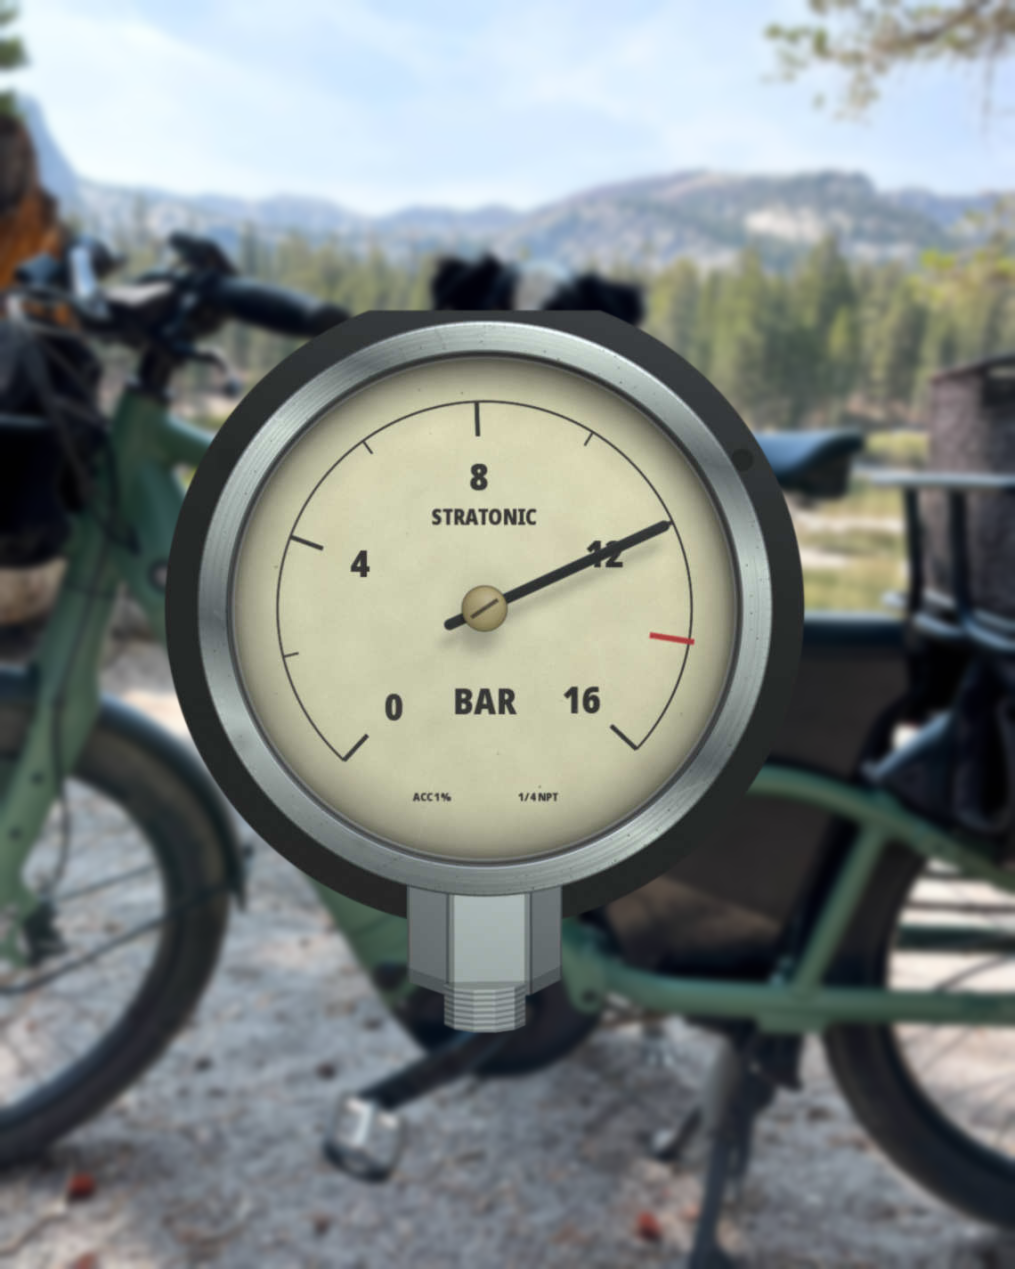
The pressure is 12 (bar)
